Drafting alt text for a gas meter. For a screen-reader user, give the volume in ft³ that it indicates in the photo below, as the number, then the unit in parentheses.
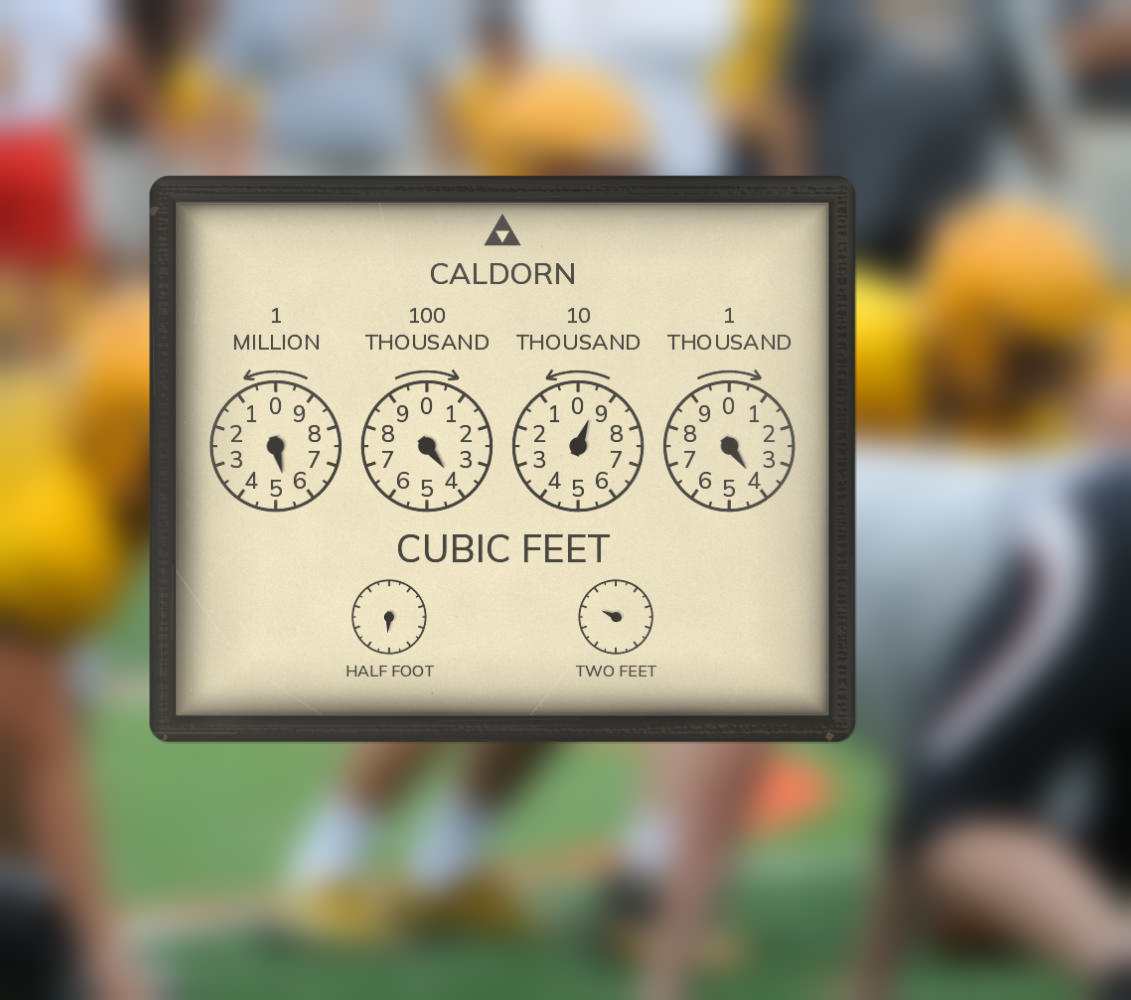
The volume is 539400 (ft³)
